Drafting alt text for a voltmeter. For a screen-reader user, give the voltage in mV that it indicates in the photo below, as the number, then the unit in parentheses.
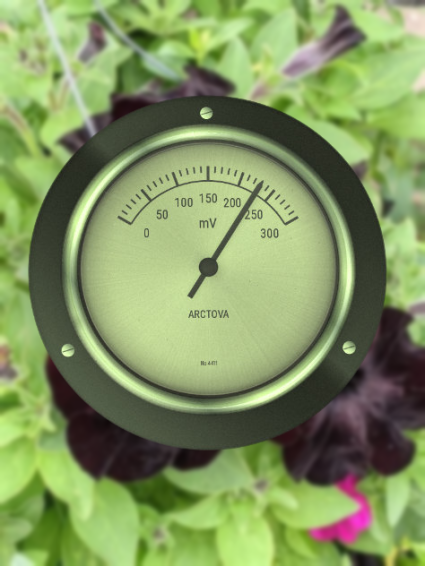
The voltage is 230 (mV)
